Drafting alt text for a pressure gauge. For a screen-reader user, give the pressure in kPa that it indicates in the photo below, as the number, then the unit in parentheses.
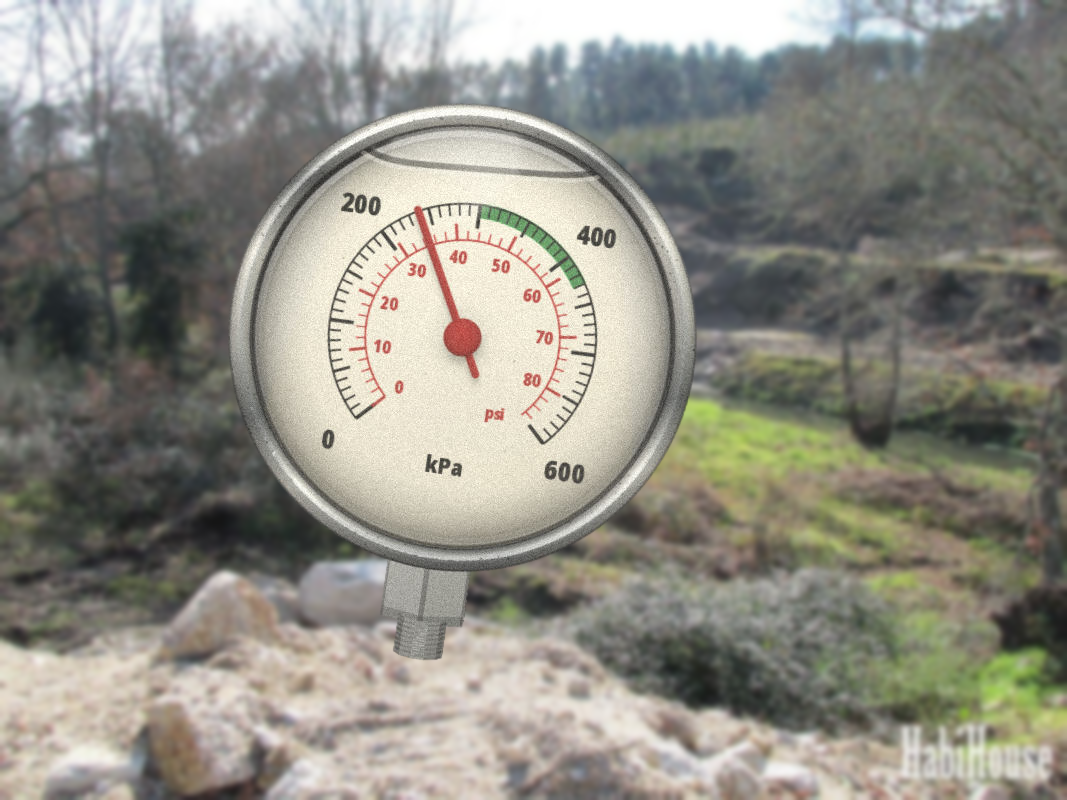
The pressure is 240 (kPa)
